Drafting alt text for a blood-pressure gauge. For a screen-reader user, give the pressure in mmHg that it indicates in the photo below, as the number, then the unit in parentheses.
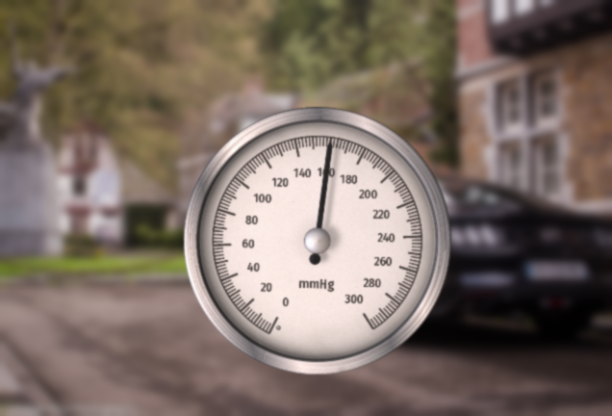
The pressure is 160 (mmHg)
